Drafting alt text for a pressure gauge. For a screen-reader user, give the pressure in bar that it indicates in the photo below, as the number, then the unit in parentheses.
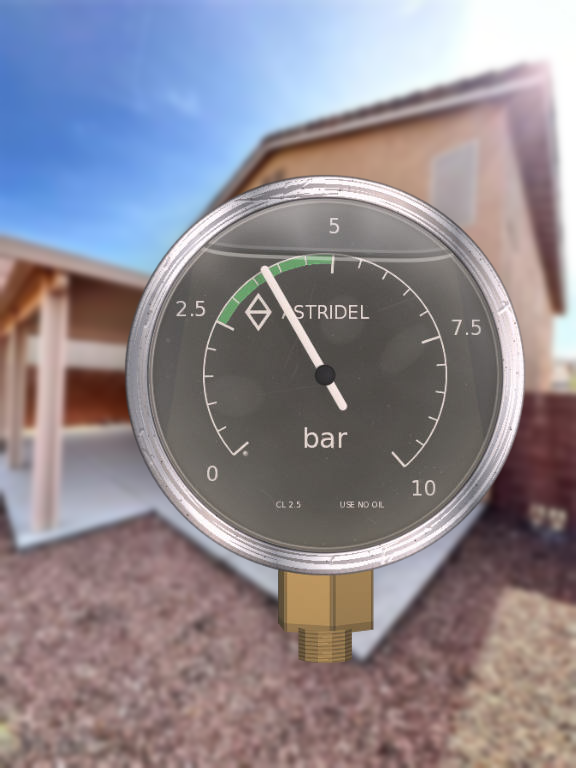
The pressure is 3.75 (bar)
